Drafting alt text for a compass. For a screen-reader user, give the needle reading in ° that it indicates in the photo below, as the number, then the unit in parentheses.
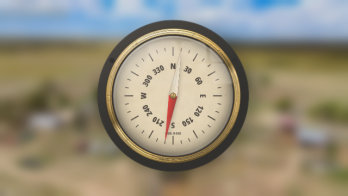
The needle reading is 190 (°)
